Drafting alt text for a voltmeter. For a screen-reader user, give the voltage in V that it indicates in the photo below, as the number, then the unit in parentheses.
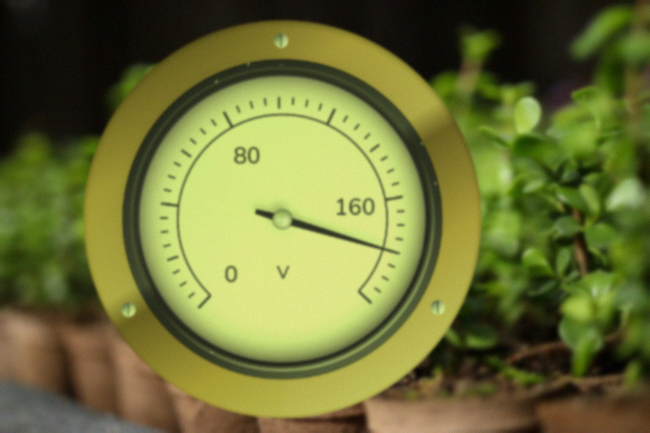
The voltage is 180 (V)
